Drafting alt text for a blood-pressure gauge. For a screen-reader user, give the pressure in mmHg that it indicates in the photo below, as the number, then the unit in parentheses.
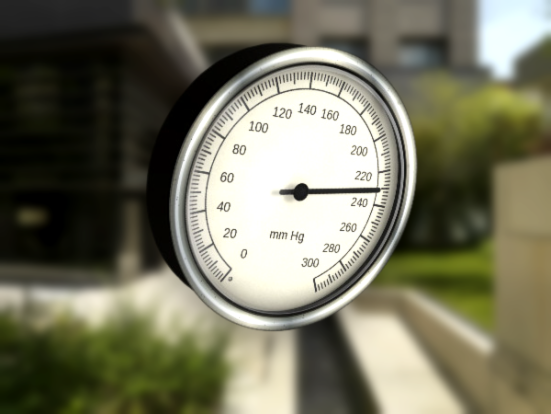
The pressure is 230 (mmHg)
